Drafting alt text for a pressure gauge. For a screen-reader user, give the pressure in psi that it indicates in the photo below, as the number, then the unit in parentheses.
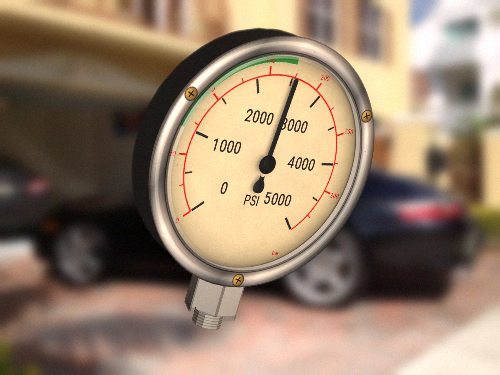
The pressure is 2500 (psi)
